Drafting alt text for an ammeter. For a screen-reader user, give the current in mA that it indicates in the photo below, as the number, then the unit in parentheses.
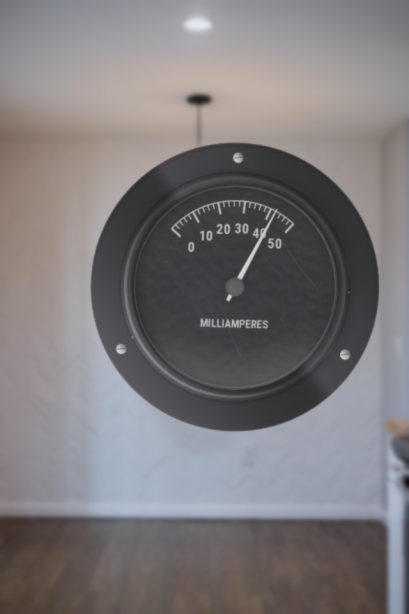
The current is 42 (mA)
